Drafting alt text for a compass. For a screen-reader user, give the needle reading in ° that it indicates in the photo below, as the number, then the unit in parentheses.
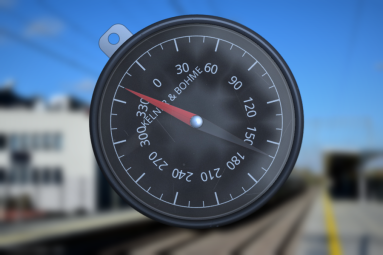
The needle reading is 340 (°)
